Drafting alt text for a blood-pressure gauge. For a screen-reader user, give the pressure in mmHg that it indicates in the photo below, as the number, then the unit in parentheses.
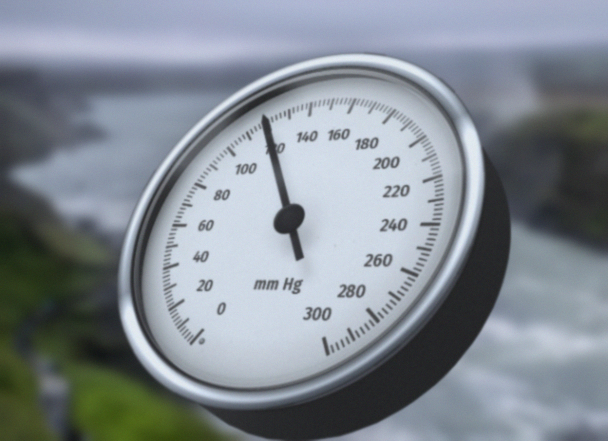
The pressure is 120 (mmHg)
